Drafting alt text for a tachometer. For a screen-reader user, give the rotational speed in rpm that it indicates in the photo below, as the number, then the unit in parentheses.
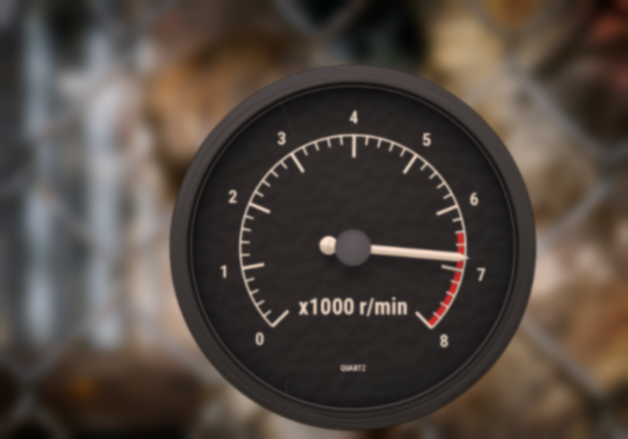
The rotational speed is 6800 (rpm)
